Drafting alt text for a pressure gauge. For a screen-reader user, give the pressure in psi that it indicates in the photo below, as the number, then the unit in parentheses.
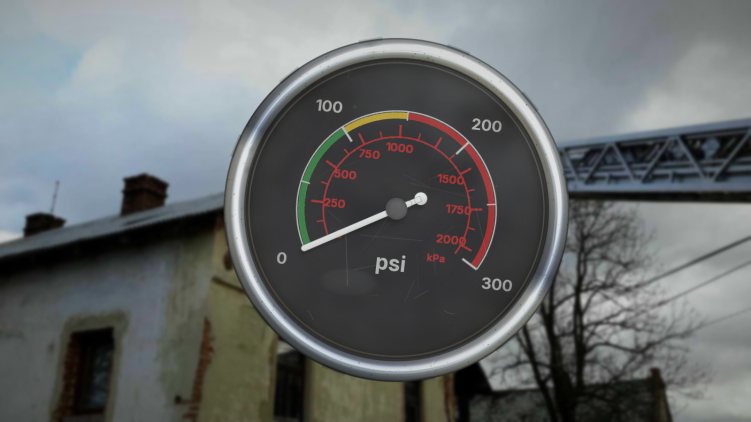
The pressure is 0 (psi)
